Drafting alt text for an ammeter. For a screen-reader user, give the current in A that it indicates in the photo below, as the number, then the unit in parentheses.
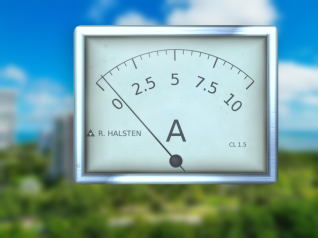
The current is 0.5 (A)
